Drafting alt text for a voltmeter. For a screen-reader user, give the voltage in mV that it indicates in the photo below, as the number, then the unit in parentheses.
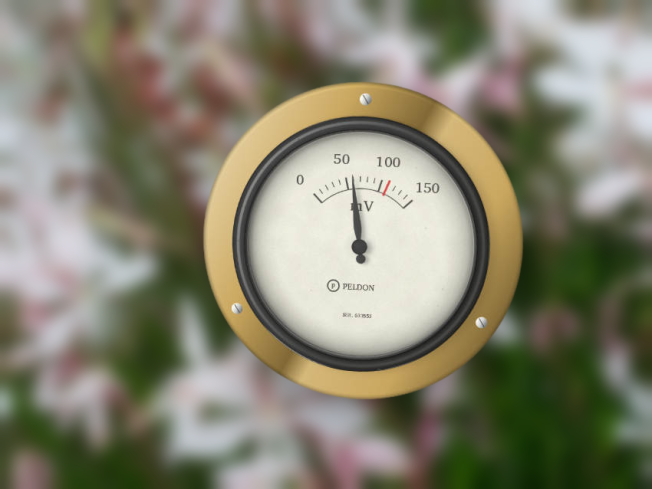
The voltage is 60 (mV)
